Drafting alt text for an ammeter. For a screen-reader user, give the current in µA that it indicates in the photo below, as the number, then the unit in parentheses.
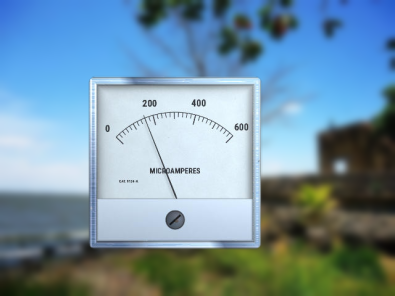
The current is 160 (µA)
